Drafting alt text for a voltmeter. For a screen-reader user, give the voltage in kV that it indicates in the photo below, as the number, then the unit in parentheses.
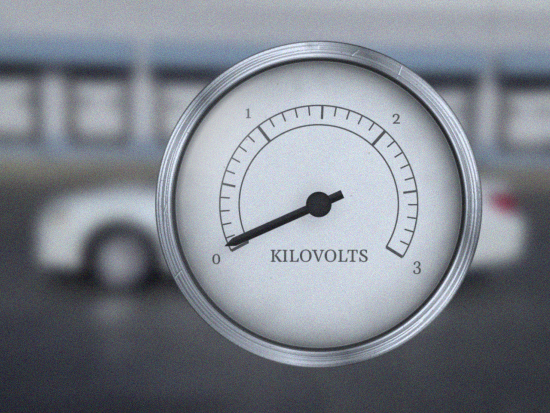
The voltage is 0.05 (kV)
